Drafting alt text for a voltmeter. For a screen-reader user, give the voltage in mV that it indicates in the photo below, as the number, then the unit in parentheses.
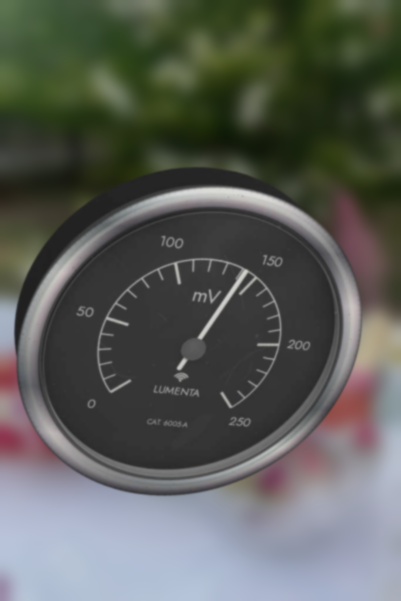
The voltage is 140 (mV)
